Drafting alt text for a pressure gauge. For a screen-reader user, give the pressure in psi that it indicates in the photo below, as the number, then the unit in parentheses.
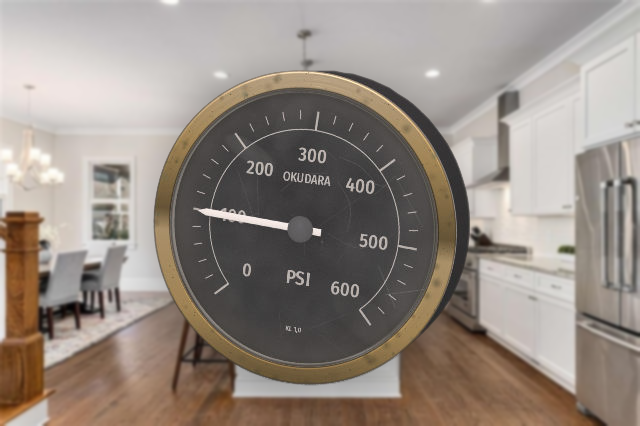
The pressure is 100 (psi)
